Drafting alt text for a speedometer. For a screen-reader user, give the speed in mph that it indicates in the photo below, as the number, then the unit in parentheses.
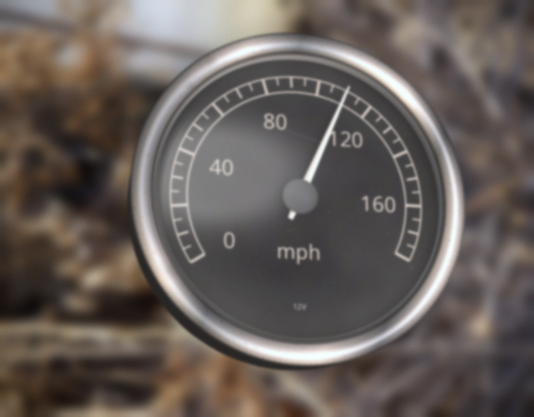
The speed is 110 (mph)
